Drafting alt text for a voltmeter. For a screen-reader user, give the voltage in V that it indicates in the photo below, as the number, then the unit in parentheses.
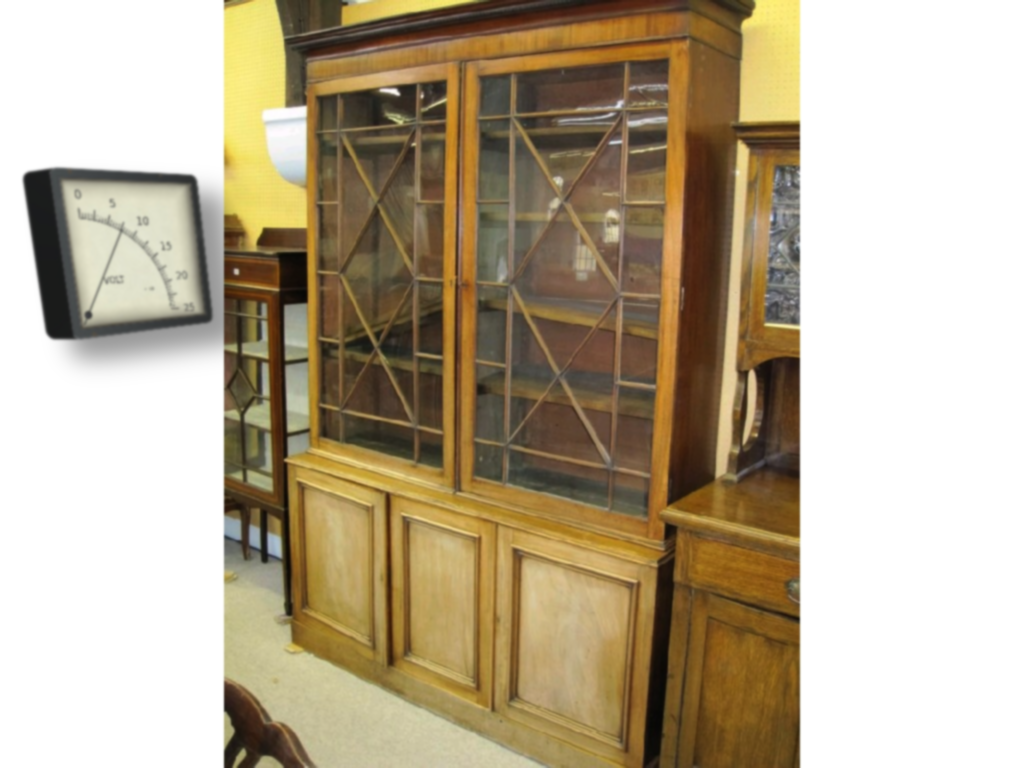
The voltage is 7.5 (V)
